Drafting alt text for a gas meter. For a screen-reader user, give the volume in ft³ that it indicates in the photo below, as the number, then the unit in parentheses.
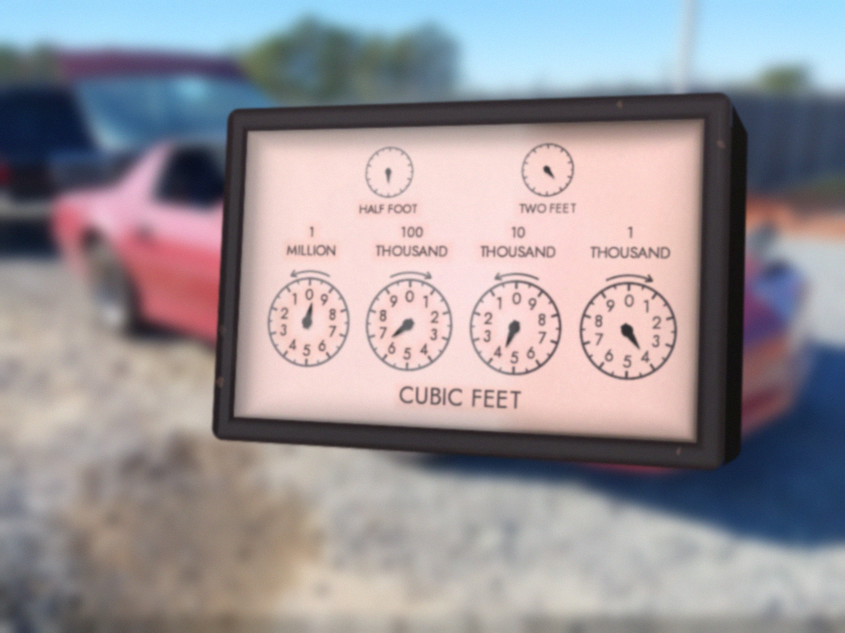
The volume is 964400 (ft³)
